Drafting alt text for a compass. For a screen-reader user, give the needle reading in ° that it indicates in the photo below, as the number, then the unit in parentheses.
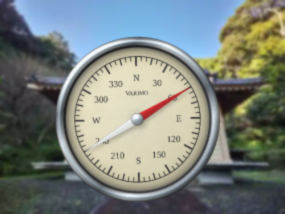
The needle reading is 60 (°)
